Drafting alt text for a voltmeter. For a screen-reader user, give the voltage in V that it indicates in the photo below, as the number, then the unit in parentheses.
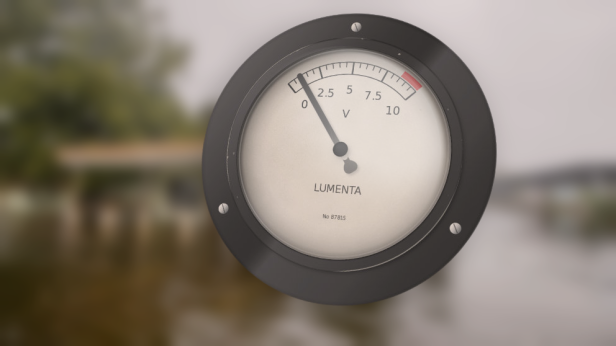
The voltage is 1 (V)
